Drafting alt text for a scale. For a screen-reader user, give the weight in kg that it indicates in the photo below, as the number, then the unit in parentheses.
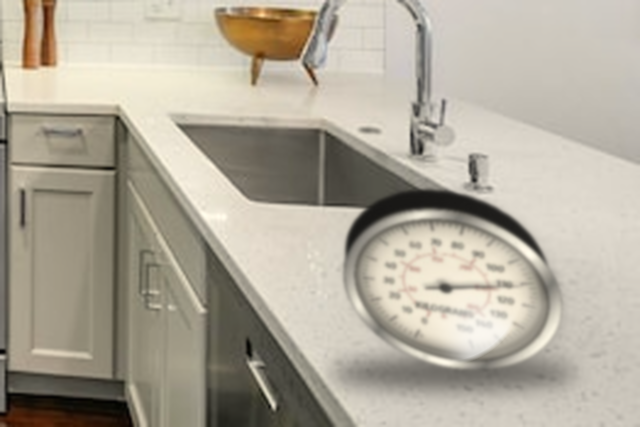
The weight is 110 (kg)
